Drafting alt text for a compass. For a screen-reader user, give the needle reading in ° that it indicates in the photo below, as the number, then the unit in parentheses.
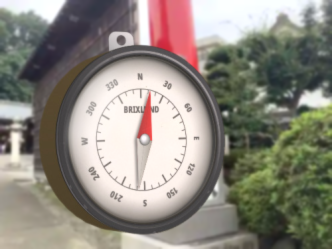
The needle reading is 10 (°)
